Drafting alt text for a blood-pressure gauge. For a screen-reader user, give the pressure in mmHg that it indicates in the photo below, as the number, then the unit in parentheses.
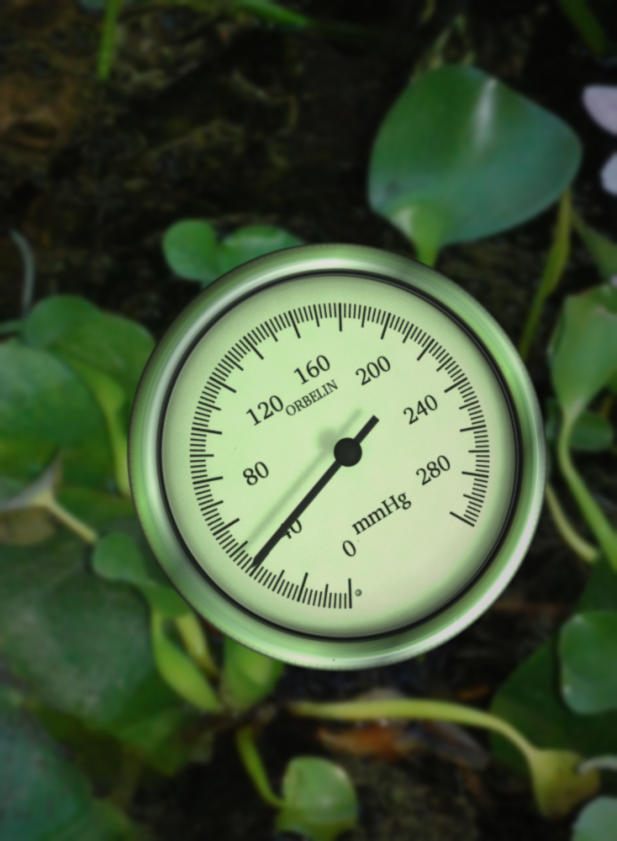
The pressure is 42 (mmHg)
